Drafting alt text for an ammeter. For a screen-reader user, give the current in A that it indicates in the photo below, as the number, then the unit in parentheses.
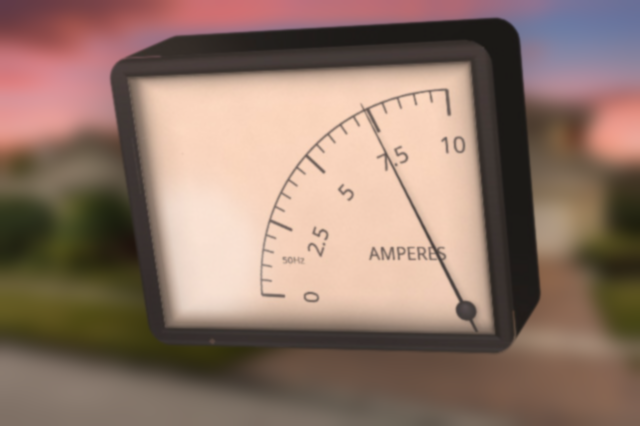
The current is 7.5 (A)
